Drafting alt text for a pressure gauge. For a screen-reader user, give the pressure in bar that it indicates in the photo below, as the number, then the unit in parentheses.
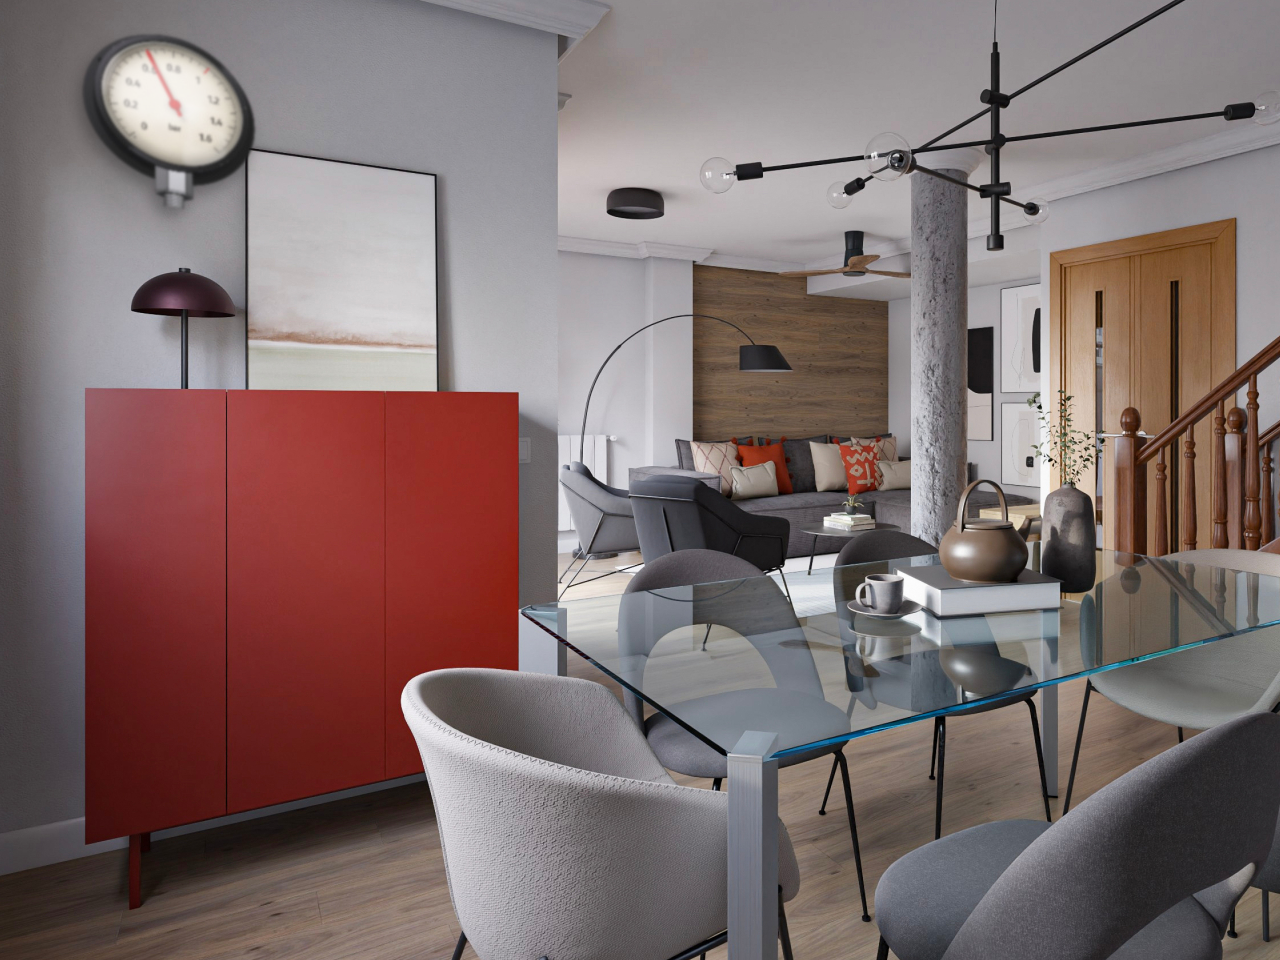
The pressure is 0.65 (bar)
